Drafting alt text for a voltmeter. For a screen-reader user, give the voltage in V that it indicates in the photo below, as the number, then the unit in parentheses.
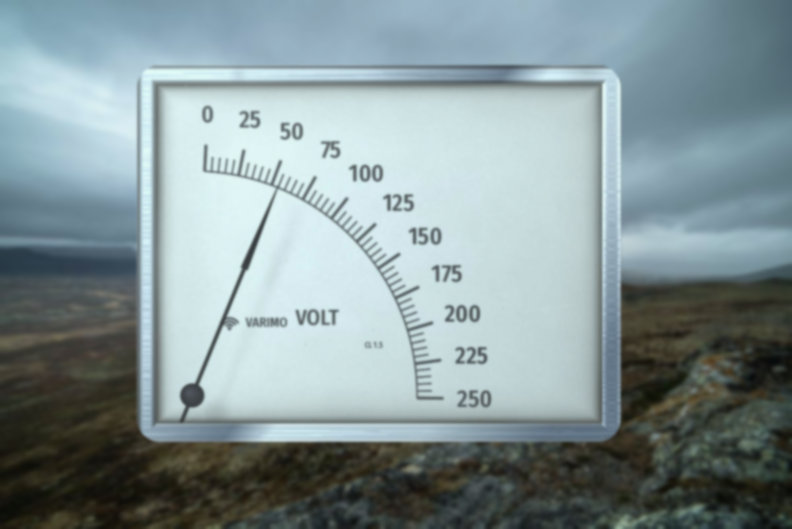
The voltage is 55 (V)
